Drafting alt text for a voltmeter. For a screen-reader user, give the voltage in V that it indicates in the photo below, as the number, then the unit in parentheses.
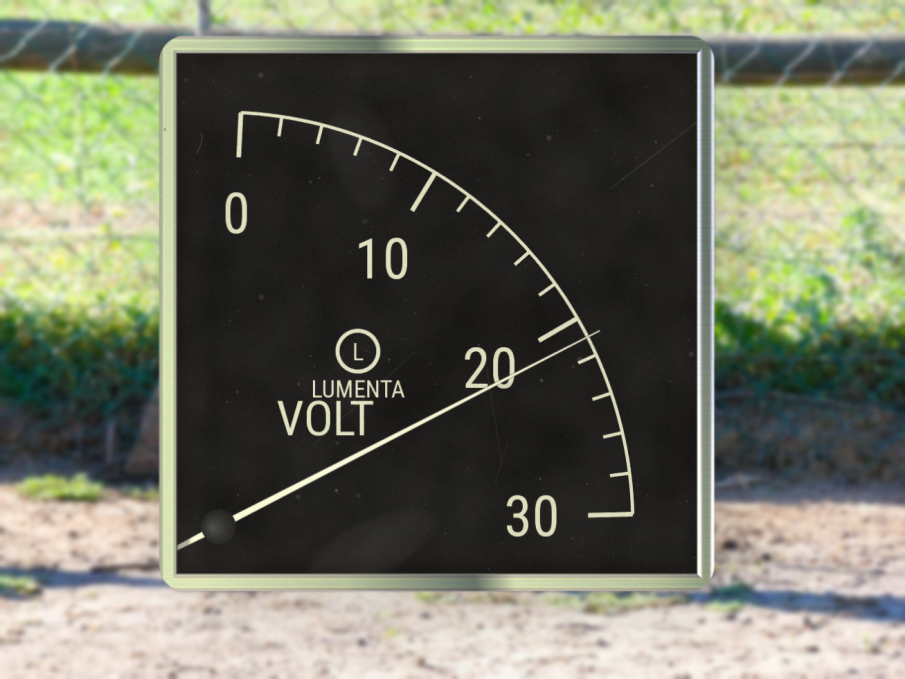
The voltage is 21 (V)
